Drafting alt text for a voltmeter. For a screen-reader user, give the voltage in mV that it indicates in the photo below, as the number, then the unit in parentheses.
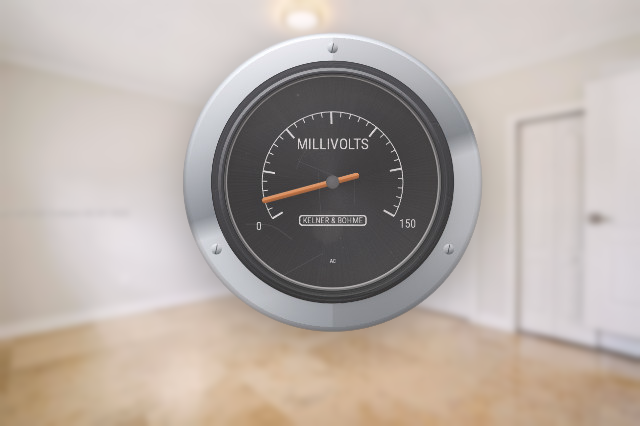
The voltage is 10 (mV)
